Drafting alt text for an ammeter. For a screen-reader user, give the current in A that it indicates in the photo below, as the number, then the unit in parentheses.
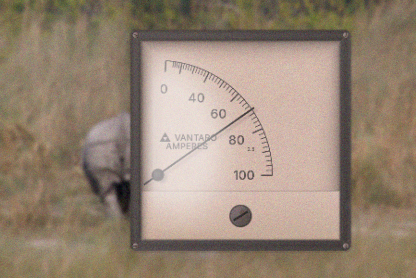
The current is 70 (A)
